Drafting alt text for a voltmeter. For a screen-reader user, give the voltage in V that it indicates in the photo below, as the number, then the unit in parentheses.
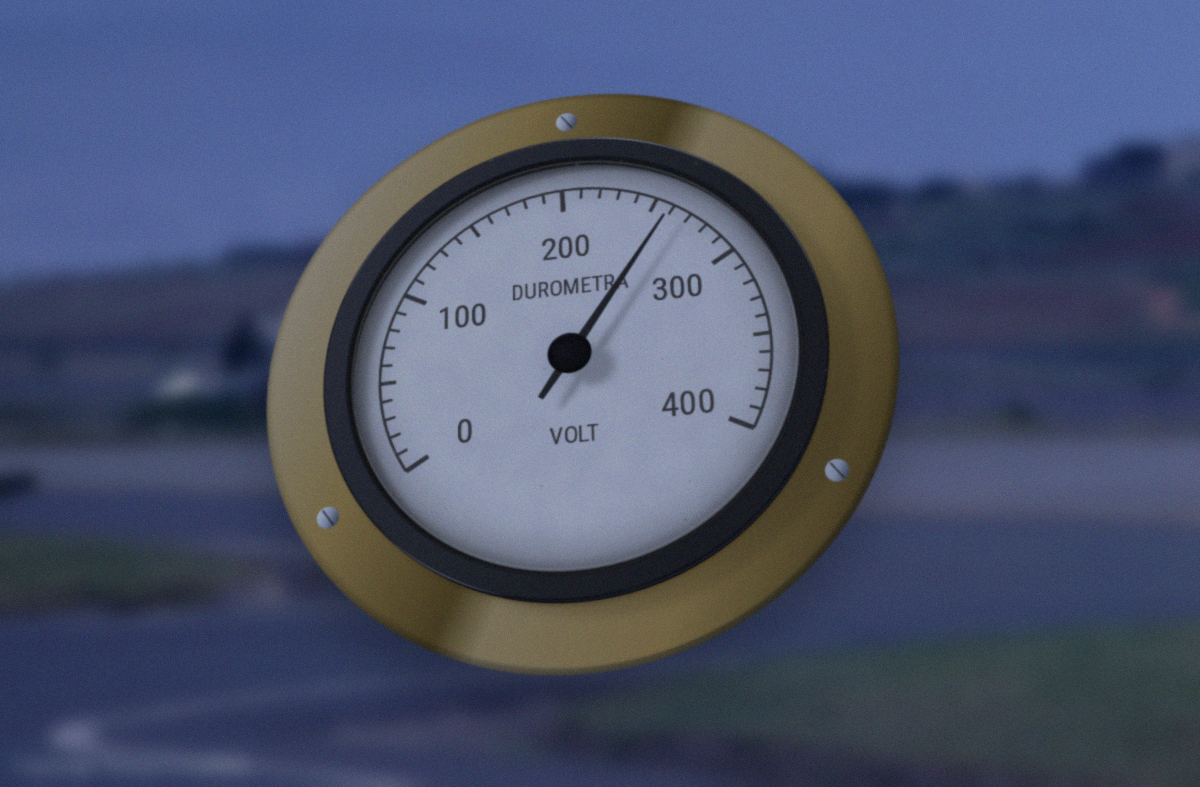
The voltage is 260 (V)
